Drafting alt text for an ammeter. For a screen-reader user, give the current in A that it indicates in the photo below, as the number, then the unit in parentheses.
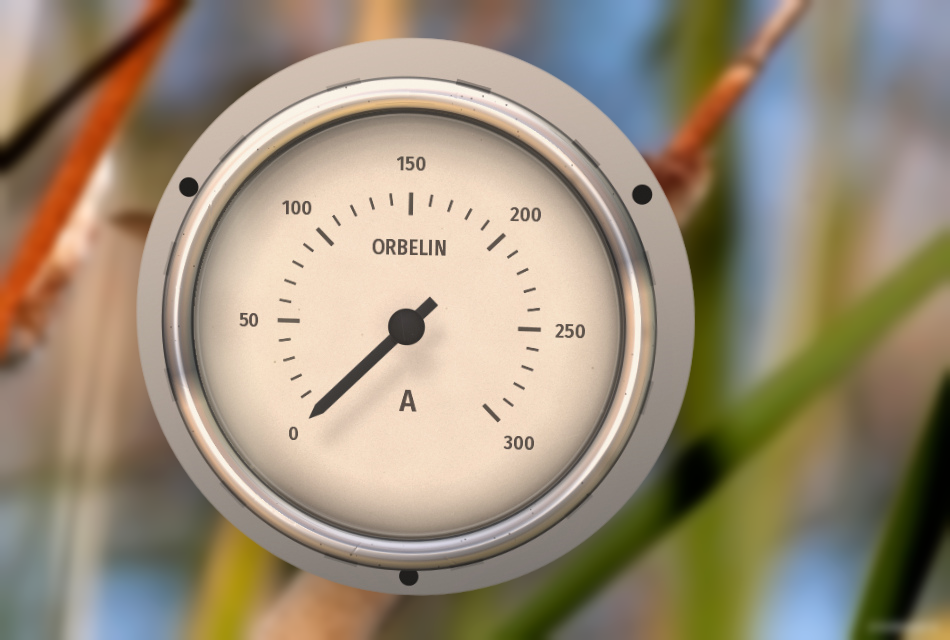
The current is 0 (A)
